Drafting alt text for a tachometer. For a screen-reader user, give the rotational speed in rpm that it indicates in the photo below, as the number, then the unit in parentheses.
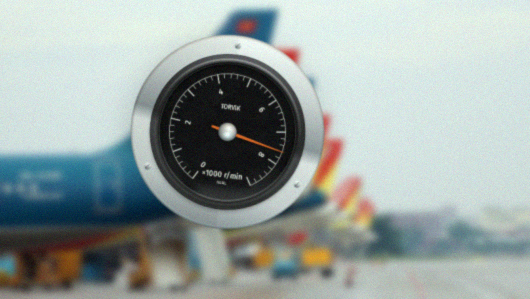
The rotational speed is 7600 (rpm)
